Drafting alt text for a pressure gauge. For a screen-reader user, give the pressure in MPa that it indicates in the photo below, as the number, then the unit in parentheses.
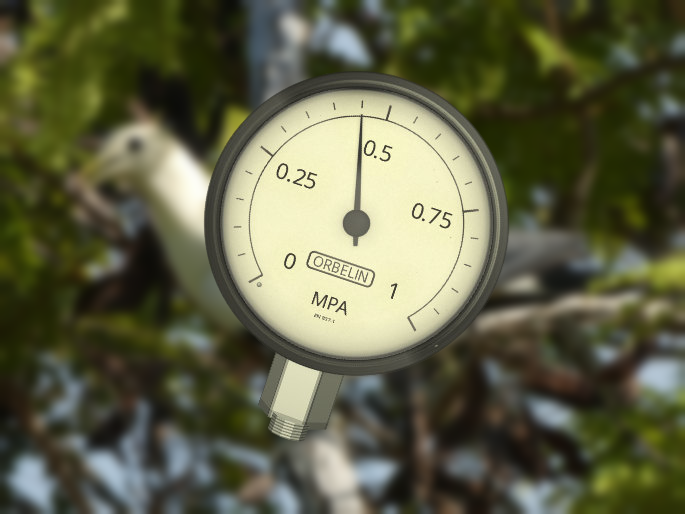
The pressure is 0.45 (MPa)
